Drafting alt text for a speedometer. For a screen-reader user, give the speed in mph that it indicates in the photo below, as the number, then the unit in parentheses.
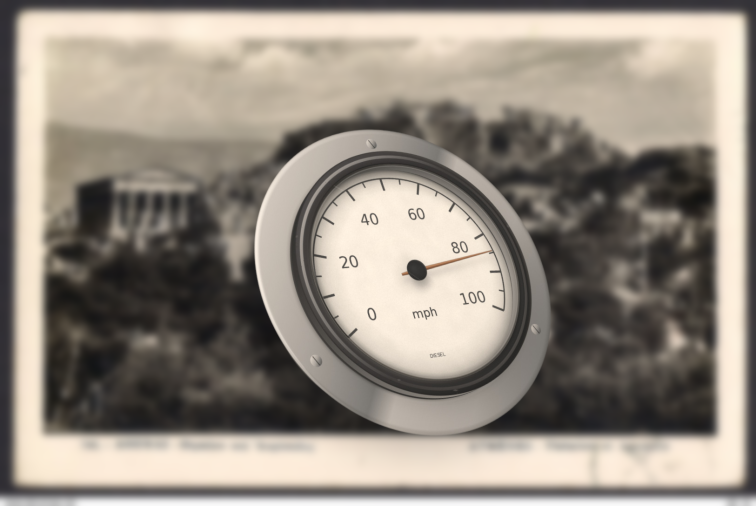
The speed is 85 (mph)
